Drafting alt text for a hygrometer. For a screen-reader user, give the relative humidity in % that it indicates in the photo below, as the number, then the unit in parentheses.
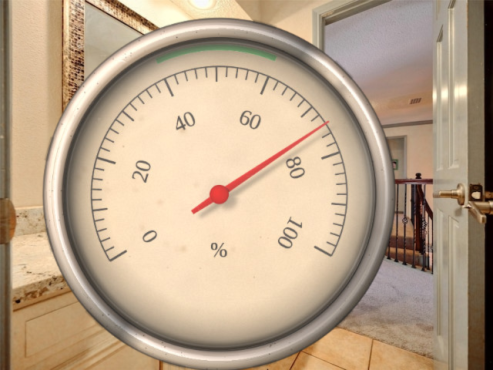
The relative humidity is 74 (%)
